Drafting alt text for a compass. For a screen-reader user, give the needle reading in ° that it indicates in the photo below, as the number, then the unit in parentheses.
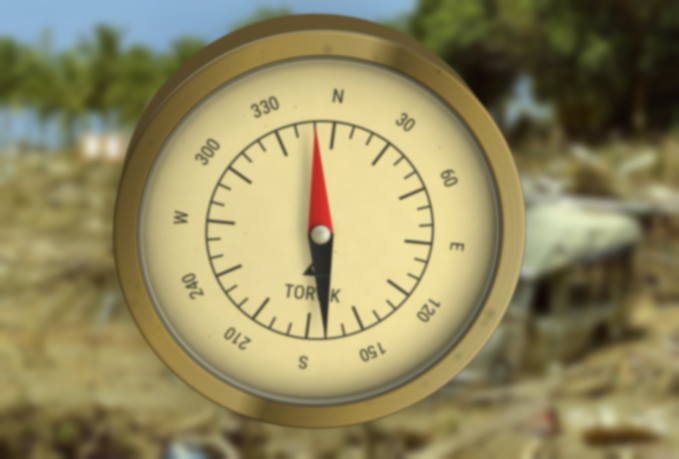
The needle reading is 350 (°)
